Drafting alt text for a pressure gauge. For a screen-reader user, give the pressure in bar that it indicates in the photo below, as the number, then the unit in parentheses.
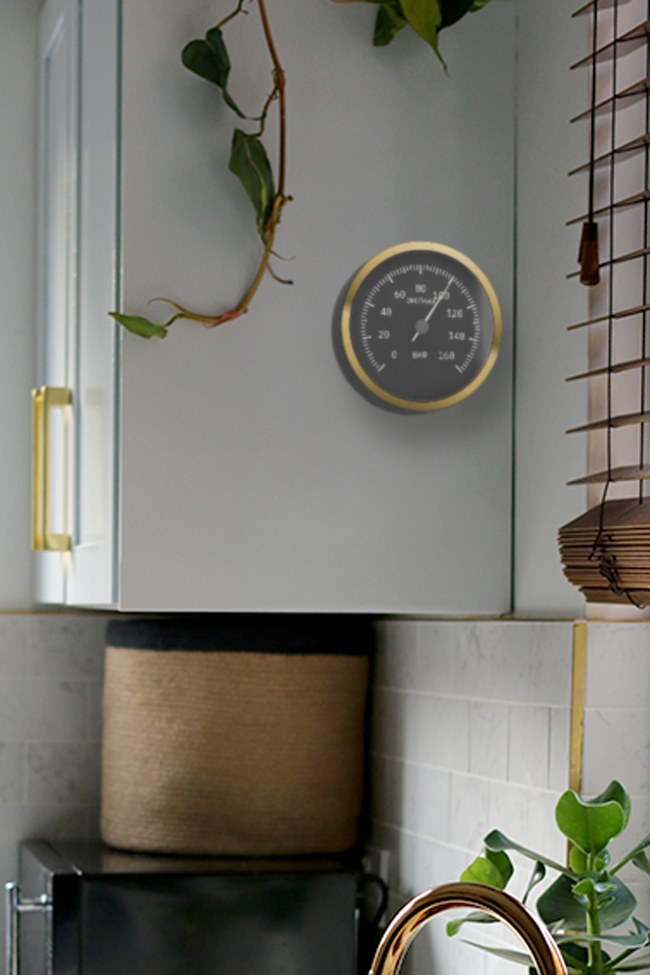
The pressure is 100 (bar)
